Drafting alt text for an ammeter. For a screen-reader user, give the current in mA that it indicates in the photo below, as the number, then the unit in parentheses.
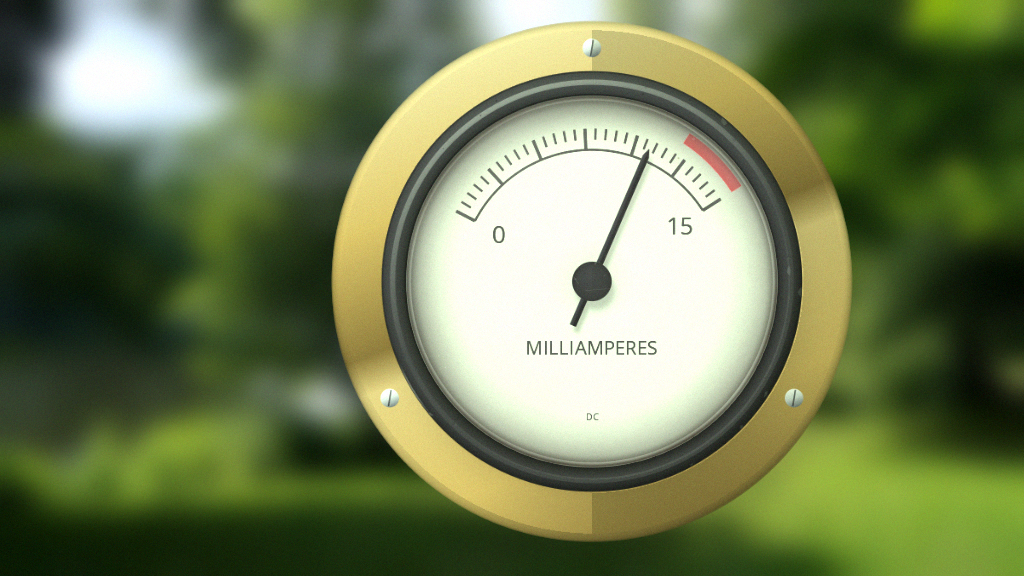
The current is 10.75 (mA)
